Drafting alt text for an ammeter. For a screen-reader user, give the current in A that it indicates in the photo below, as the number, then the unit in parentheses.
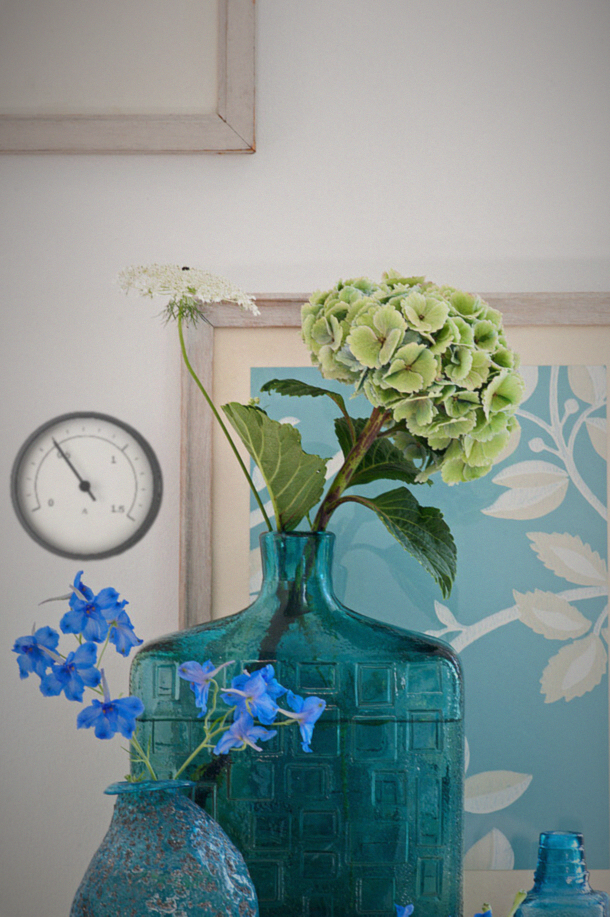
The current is 0.5 (A)
